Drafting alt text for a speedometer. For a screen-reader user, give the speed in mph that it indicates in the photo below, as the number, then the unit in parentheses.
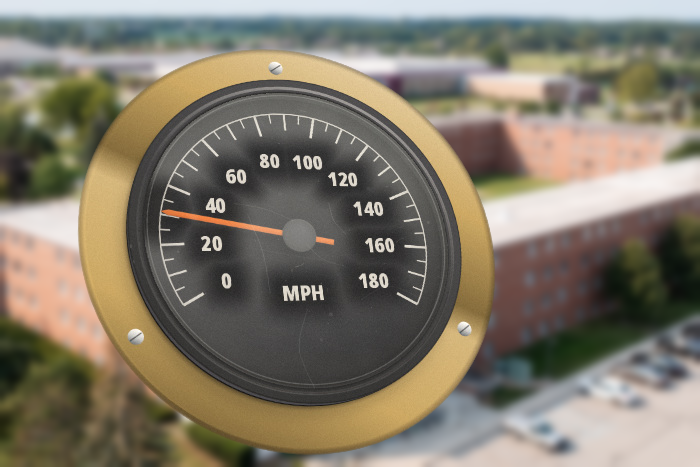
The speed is 30 (mph)
